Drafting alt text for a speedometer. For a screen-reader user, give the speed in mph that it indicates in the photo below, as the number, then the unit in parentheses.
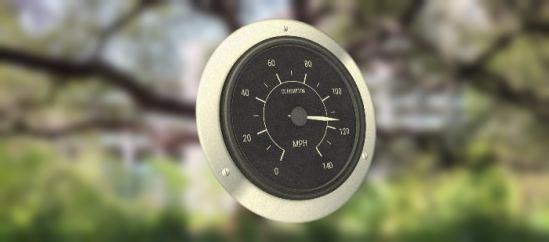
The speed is 115 (mph)
